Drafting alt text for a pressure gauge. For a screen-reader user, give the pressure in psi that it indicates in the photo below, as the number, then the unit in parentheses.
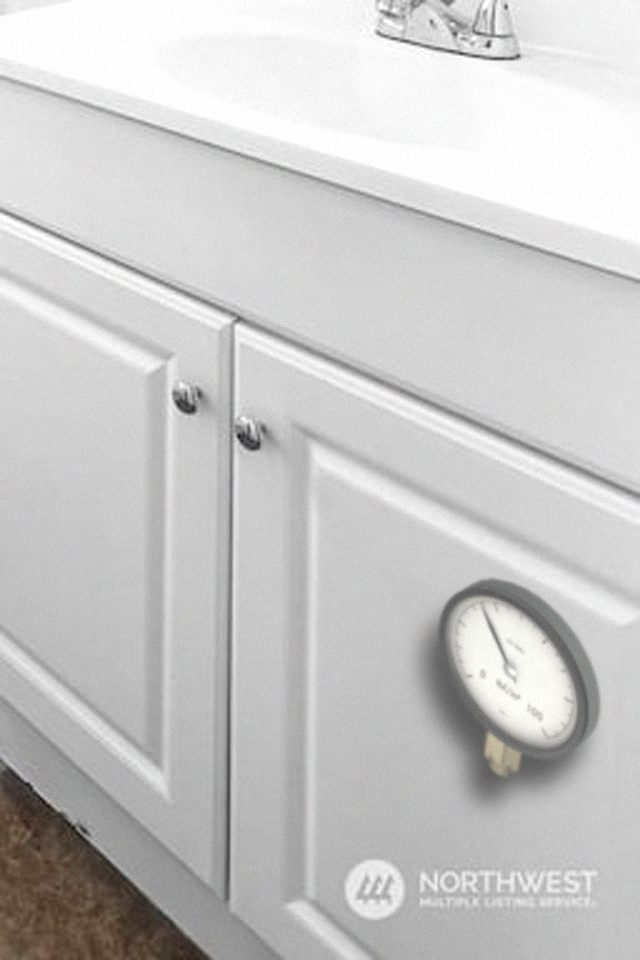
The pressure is 35 (psi)
